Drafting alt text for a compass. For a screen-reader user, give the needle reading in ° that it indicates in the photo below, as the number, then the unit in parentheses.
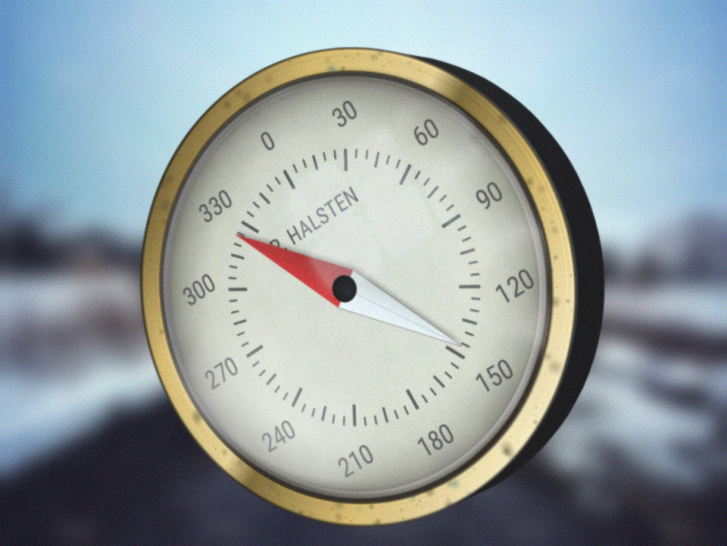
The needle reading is 325 (°)
